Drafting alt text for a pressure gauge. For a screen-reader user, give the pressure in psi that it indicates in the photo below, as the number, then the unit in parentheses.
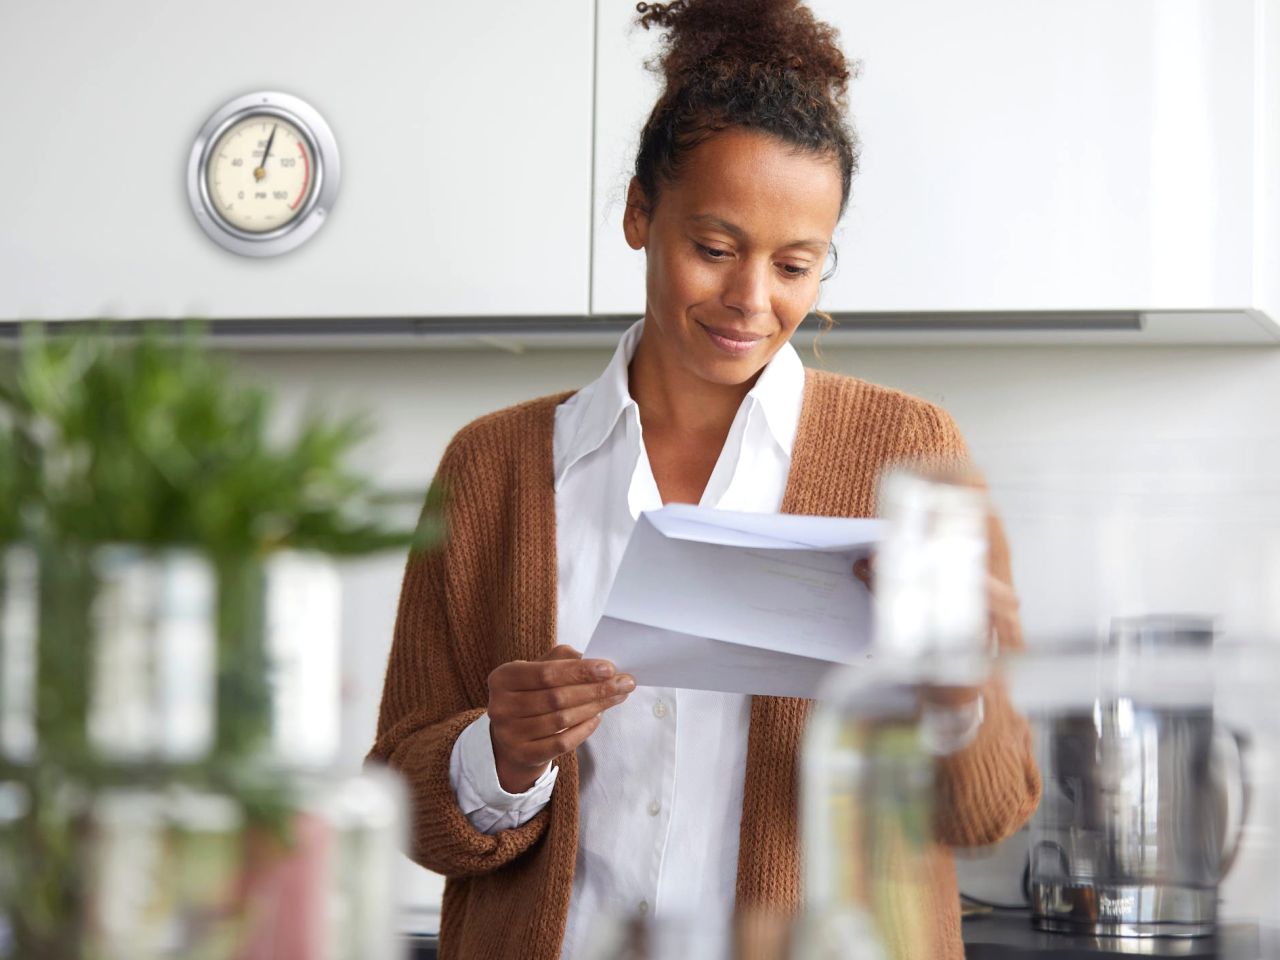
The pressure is 90 (psi)
